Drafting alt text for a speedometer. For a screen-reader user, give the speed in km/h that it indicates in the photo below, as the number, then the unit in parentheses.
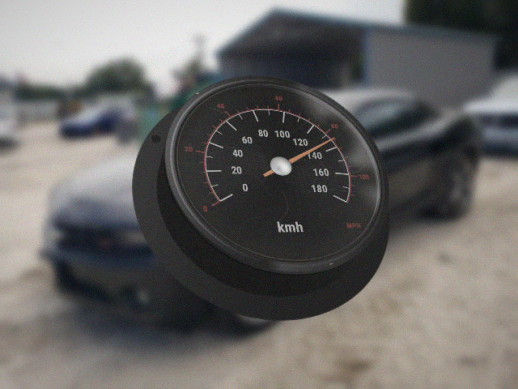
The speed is 135 (km/h)
